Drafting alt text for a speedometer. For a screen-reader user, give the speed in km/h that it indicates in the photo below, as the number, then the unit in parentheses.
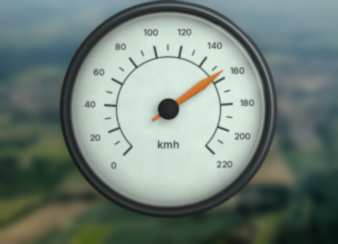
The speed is 155 (km/h)
